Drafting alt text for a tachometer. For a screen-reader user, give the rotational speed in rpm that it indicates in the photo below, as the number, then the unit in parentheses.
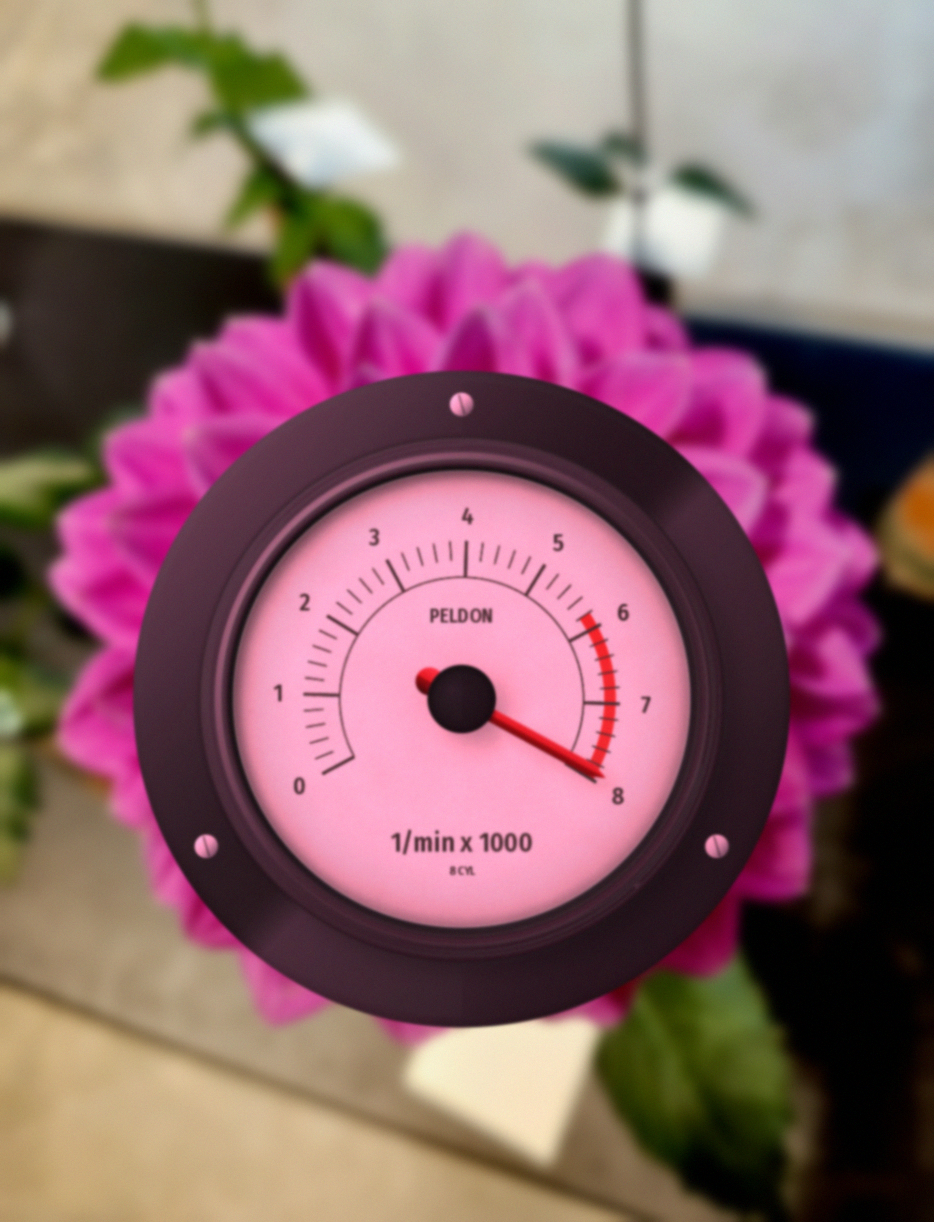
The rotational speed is 7900 (rpm)
